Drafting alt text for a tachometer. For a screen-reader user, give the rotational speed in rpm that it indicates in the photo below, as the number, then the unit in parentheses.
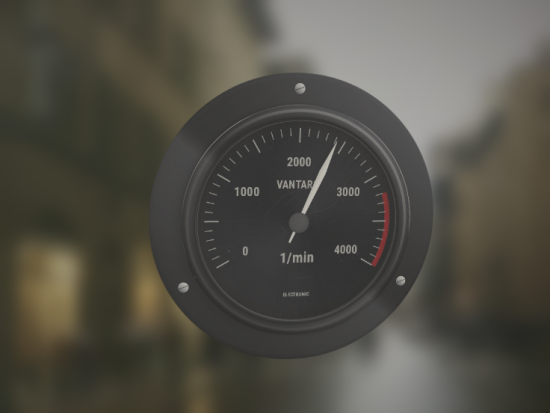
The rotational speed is 2400 (rpm)
